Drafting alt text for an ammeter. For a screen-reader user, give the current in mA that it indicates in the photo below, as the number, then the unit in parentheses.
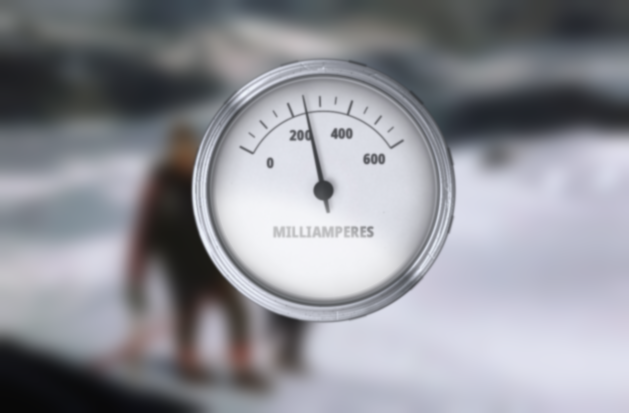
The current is 250 (mA)
